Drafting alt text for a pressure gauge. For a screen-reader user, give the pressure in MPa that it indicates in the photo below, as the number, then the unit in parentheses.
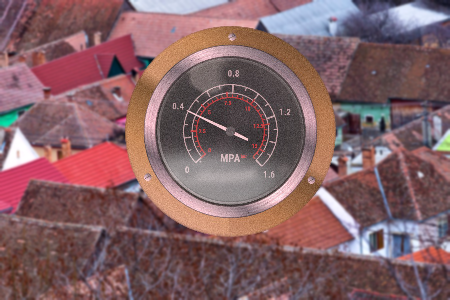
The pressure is 0.4 (MPa)
